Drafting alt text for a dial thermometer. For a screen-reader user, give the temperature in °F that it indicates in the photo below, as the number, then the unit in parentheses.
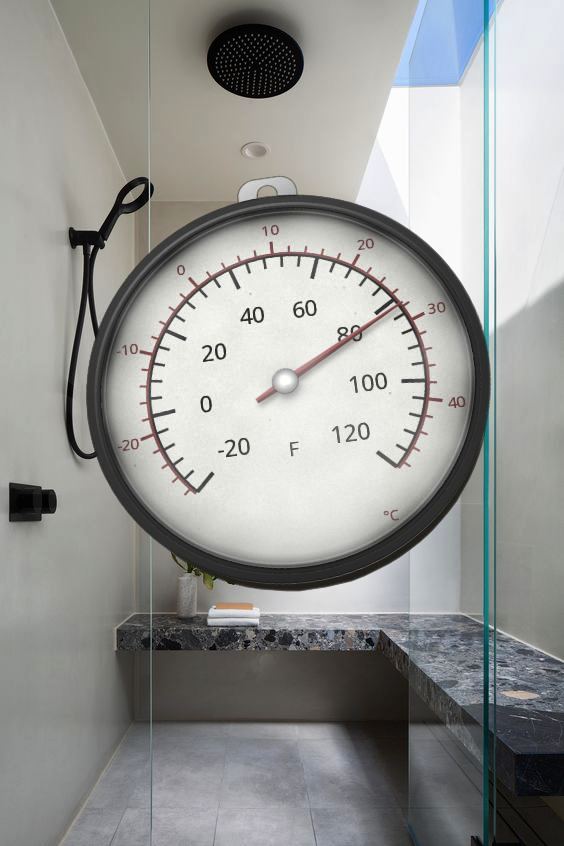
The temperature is 82 (°F)
